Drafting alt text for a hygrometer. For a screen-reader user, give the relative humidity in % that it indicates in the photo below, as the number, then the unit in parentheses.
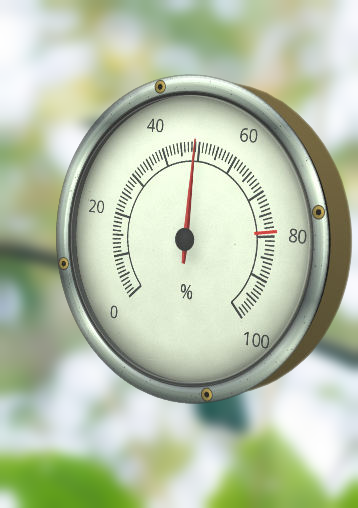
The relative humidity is 50 (%)
